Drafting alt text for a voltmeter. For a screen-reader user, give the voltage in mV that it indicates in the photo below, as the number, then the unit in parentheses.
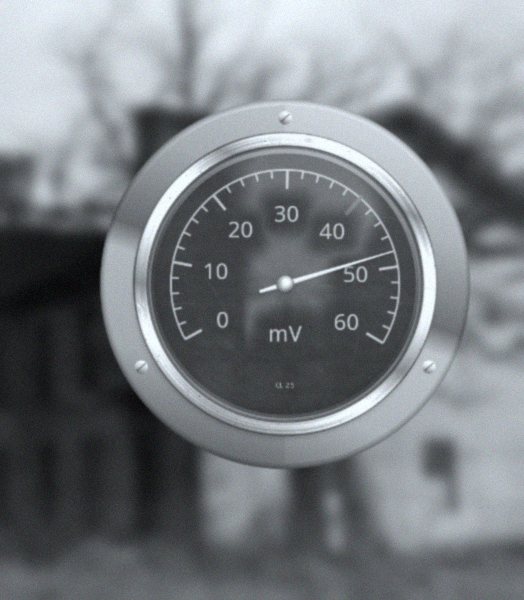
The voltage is 48 (mV)
